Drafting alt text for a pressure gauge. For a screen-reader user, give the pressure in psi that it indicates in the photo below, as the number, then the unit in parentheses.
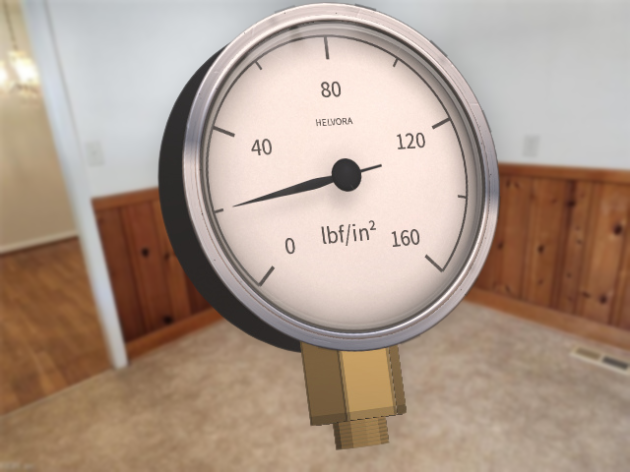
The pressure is 20 (psi)
